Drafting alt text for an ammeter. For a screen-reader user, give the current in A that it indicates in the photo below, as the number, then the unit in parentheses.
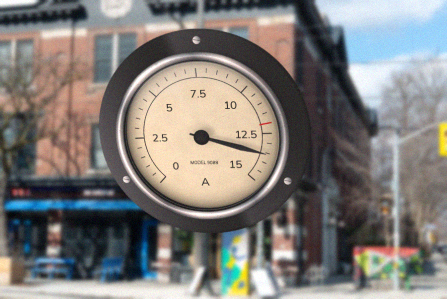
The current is 13.5 (A)
